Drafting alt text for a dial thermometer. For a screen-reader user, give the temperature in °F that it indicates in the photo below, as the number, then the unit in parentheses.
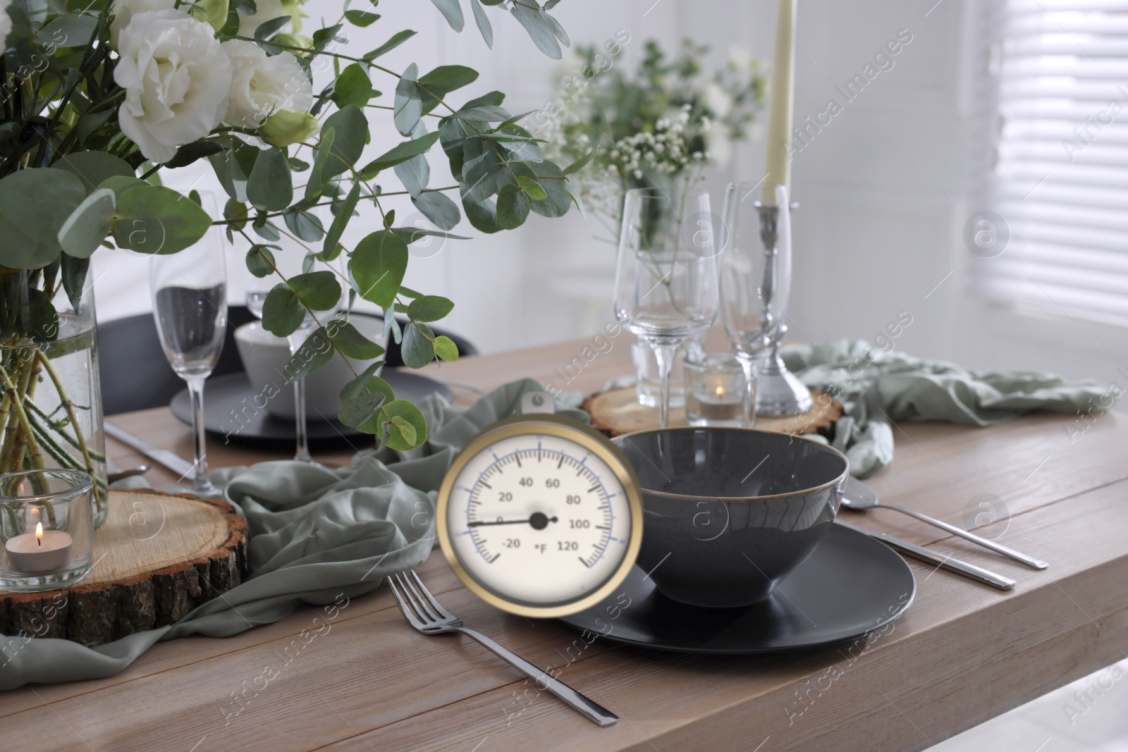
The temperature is 0 (°F)
